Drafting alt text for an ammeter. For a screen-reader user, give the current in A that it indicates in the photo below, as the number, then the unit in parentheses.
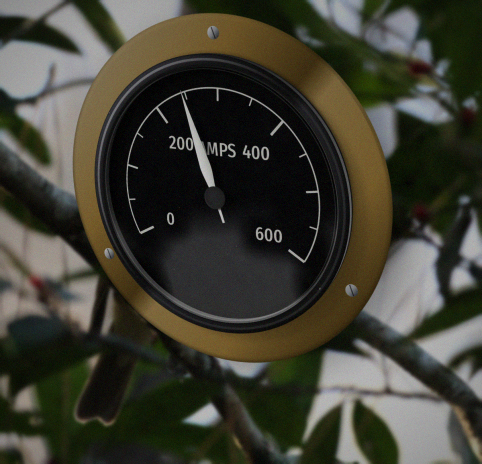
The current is 250 (A)
